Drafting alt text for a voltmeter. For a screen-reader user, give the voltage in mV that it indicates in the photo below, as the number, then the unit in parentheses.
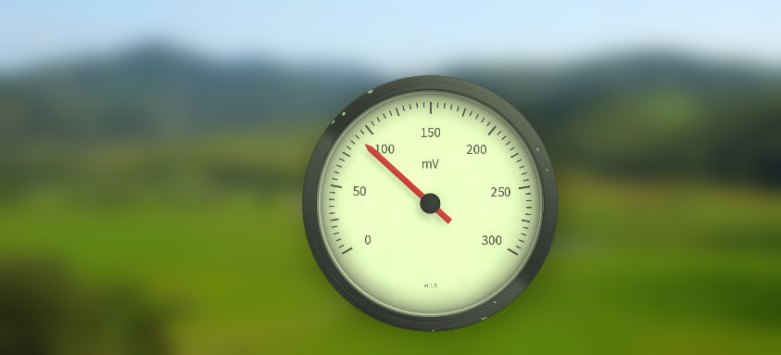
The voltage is 90 (mV)
